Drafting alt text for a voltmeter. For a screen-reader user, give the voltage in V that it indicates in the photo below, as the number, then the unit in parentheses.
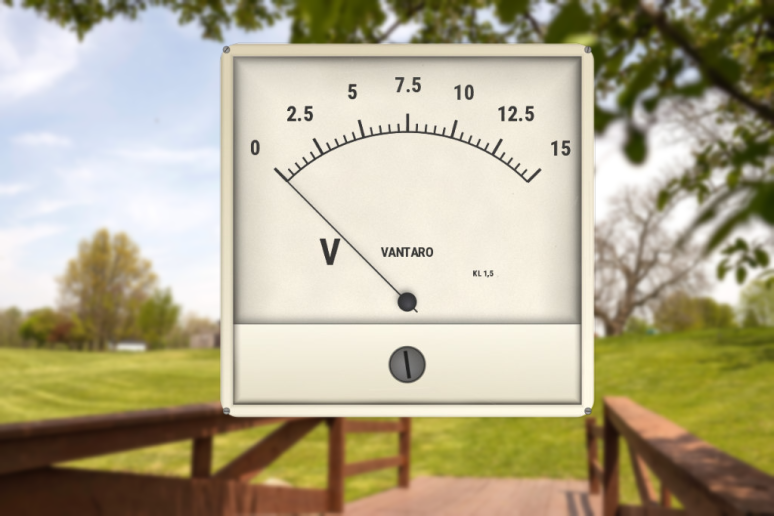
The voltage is 0 (V)
